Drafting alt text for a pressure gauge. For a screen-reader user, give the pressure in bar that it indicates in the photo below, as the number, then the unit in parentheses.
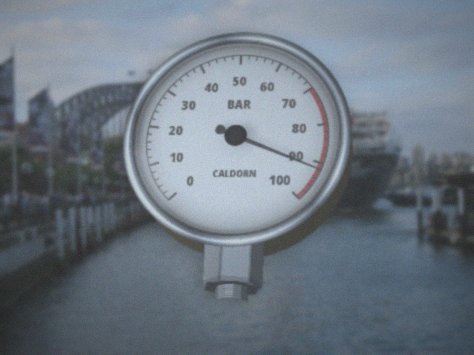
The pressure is 92 (bar)
